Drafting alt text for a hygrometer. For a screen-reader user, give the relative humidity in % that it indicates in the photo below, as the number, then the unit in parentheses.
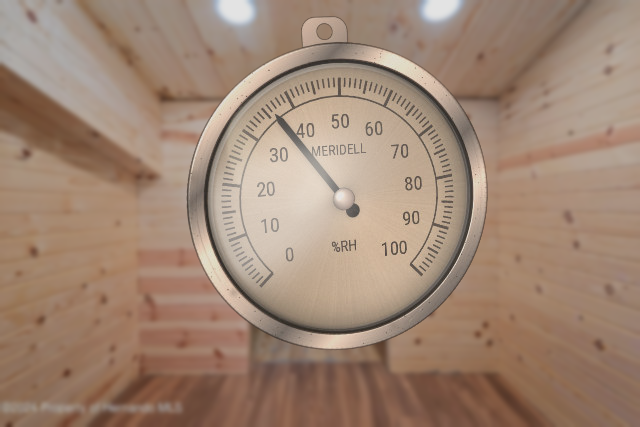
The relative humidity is 36 (%)
